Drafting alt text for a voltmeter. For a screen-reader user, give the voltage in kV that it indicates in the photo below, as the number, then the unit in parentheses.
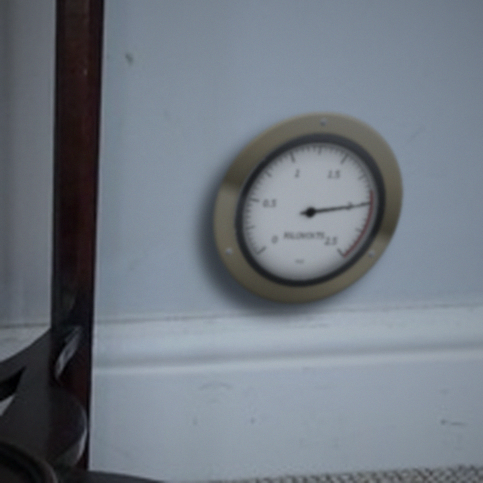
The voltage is 2 (kV)
